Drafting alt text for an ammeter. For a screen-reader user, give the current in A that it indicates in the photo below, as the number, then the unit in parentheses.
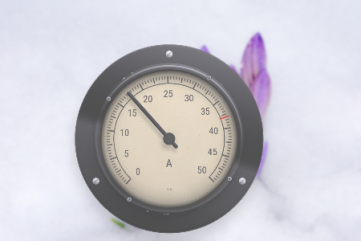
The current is 17.5 (A)
